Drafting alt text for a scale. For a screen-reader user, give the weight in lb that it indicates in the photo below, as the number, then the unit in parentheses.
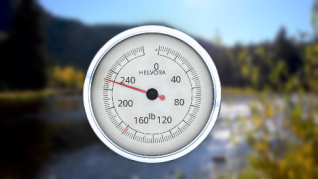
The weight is 230 (lb)
